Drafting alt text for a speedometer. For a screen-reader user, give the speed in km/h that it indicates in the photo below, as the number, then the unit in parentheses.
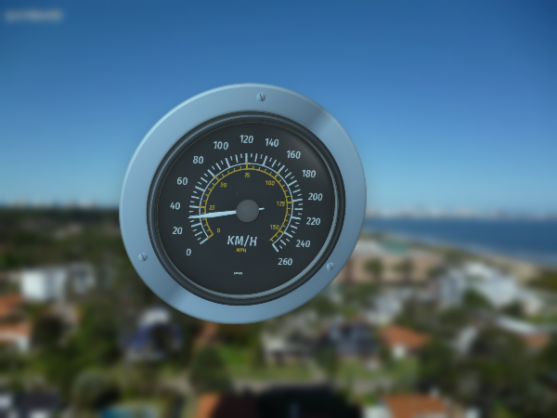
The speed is 30 (km/h)
